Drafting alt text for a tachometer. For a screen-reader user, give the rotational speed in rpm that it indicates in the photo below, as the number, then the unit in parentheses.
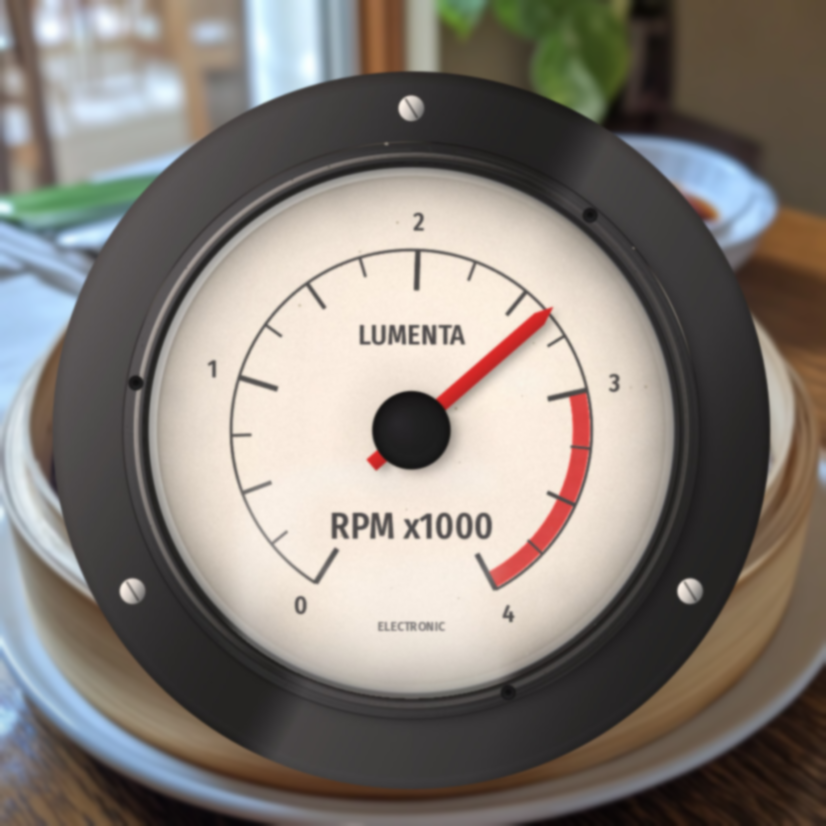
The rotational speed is 2625 (rpm)
